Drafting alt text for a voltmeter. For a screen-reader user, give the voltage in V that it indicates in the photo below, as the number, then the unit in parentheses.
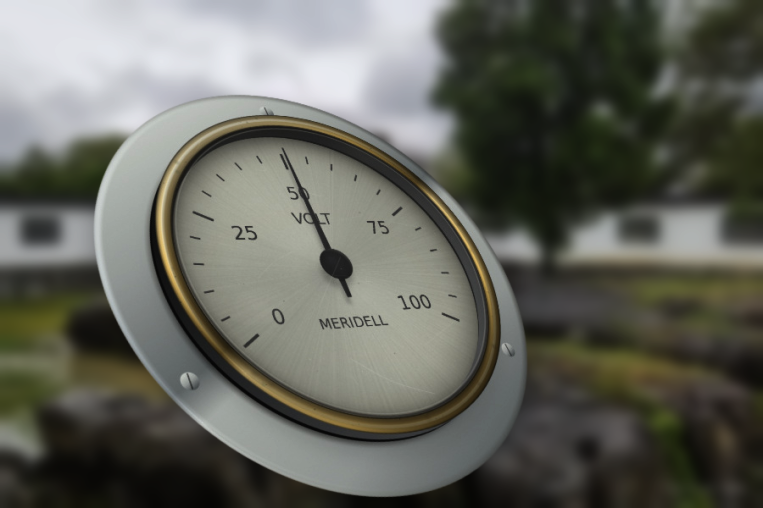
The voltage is 50 (V)
